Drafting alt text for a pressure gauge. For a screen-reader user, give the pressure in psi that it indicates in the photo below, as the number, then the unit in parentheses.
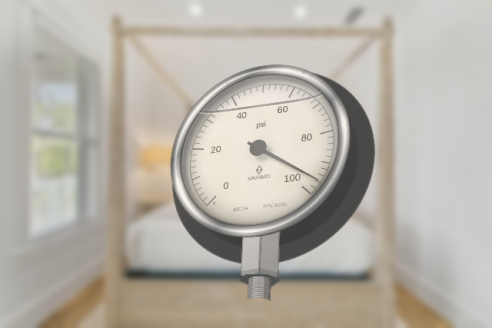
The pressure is 96 (psi)
